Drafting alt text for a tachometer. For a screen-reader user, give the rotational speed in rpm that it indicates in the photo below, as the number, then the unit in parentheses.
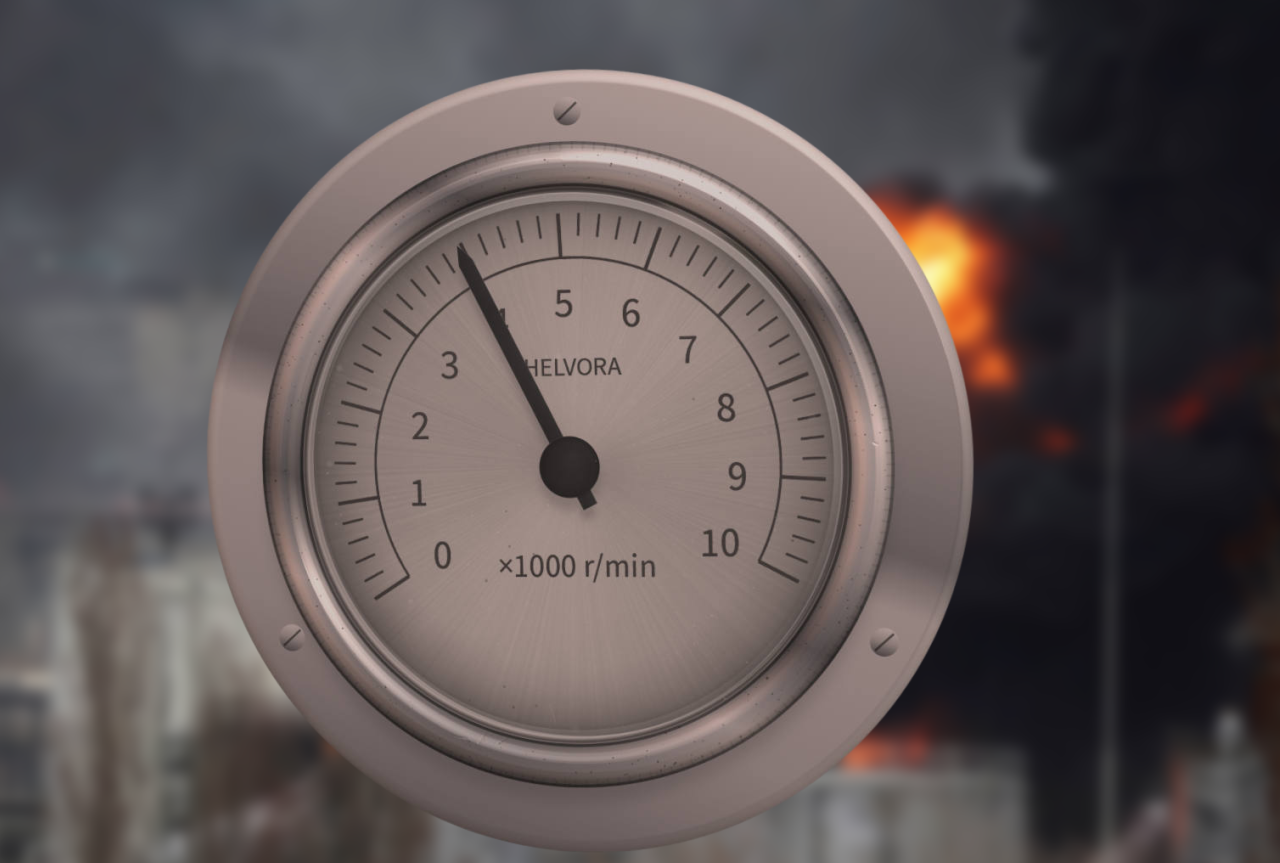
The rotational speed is 4000 (rpm)
